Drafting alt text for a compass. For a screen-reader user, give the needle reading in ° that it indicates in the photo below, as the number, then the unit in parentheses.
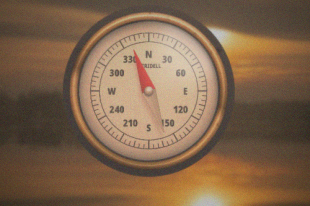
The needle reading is 340 (°)
